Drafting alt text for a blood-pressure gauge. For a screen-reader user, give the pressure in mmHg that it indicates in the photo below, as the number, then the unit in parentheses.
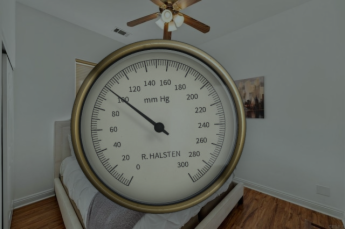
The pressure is 100 (mmHg)
